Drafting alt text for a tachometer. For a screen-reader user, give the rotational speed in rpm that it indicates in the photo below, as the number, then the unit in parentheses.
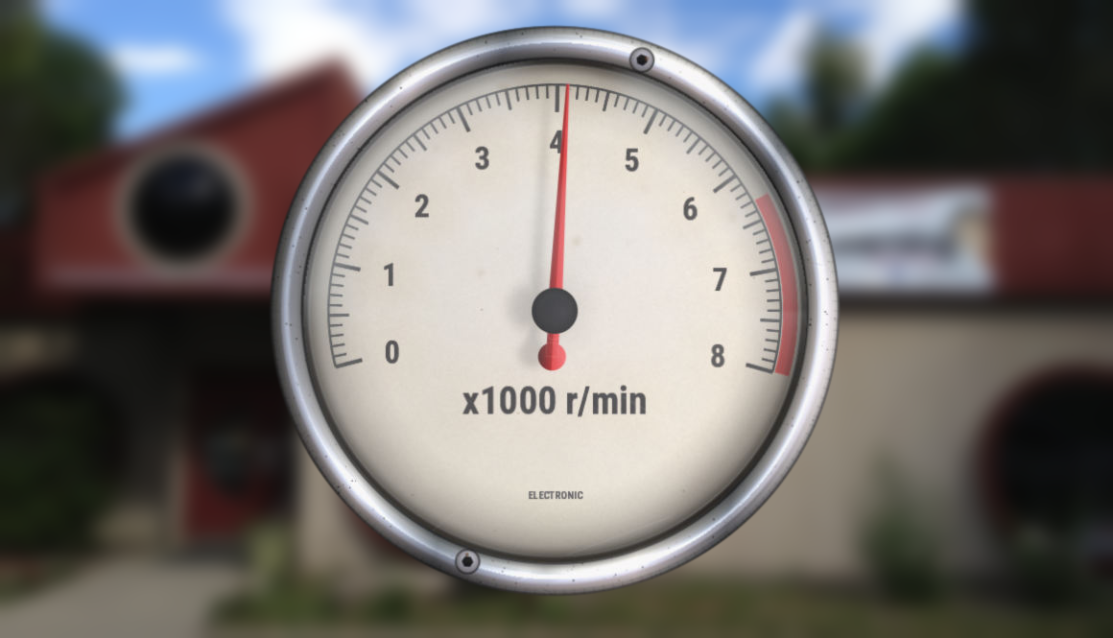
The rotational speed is 4100 (rpm)
